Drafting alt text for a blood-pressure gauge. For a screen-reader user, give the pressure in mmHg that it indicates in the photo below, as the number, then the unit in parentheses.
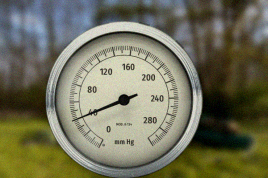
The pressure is 40 (mmHg)
